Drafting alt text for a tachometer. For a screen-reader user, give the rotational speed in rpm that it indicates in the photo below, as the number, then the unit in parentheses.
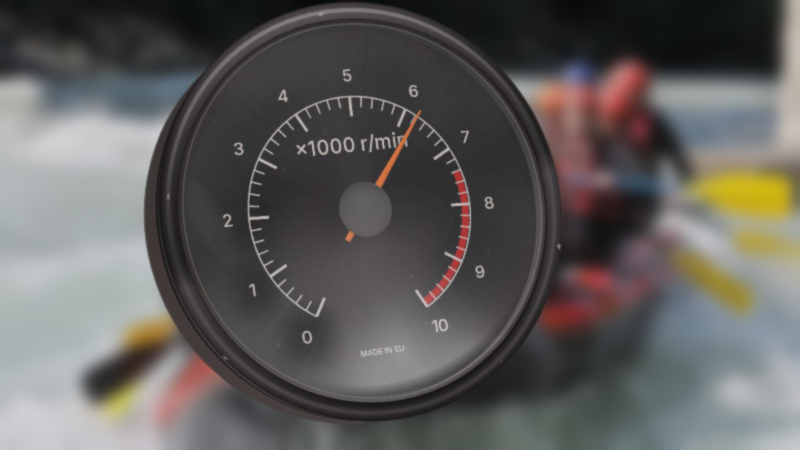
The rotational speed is 6200 (rpm)
